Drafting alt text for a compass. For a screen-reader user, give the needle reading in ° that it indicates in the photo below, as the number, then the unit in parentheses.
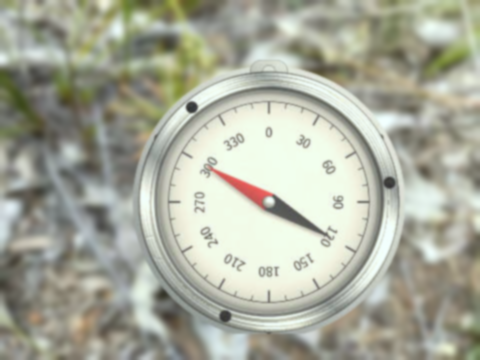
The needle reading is 300 (°)
